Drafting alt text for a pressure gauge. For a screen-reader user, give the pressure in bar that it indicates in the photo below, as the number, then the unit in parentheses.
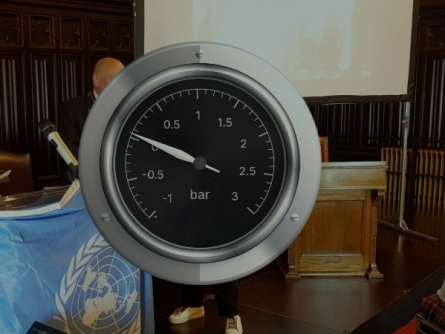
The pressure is 0.05 (bar)
